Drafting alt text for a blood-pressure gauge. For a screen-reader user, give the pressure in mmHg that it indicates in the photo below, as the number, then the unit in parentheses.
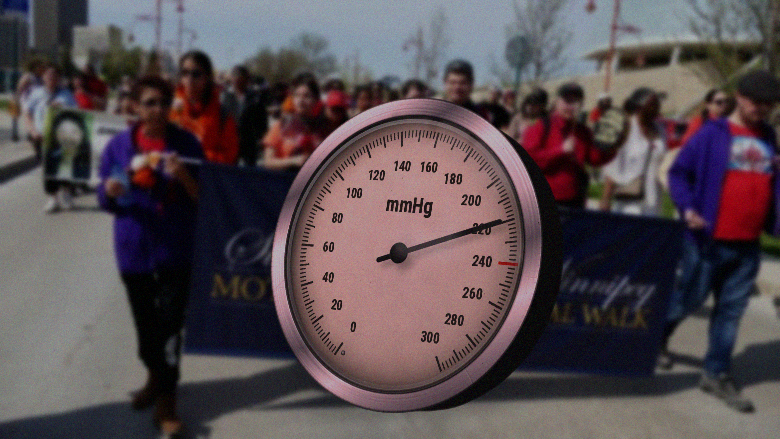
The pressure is 220 (mmHg)
